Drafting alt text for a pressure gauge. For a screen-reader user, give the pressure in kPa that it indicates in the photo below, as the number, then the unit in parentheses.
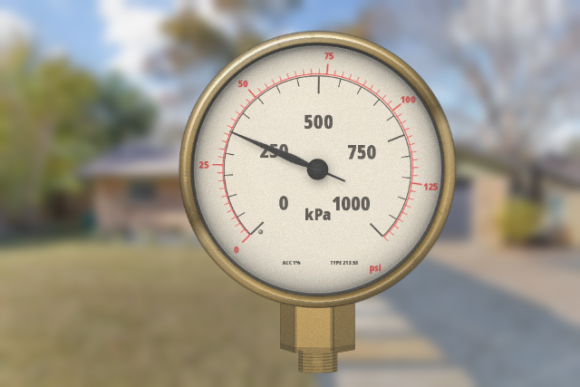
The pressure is 250 (kPa)
